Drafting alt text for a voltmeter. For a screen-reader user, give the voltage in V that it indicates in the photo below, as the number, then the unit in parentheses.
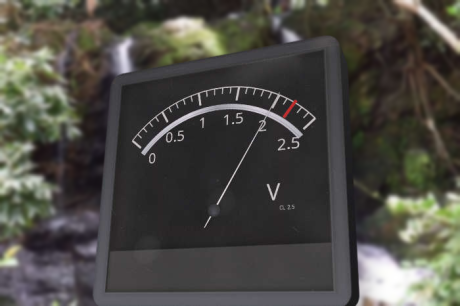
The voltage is 2 (V)
